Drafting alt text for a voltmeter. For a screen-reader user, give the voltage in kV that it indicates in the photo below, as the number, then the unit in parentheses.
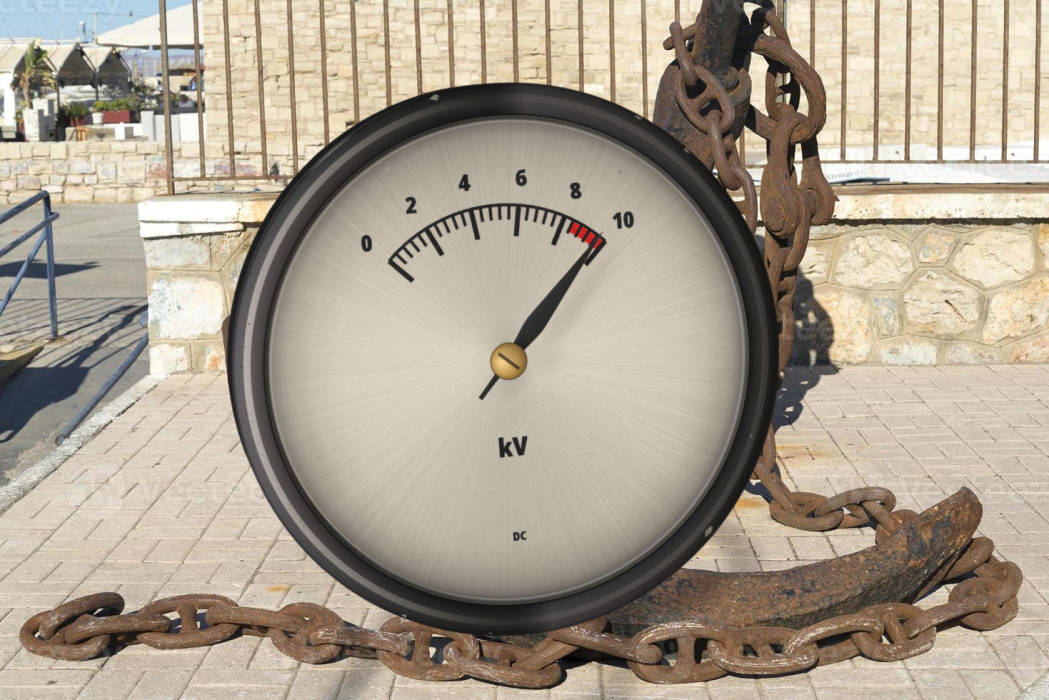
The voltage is 9.6 (kV)
